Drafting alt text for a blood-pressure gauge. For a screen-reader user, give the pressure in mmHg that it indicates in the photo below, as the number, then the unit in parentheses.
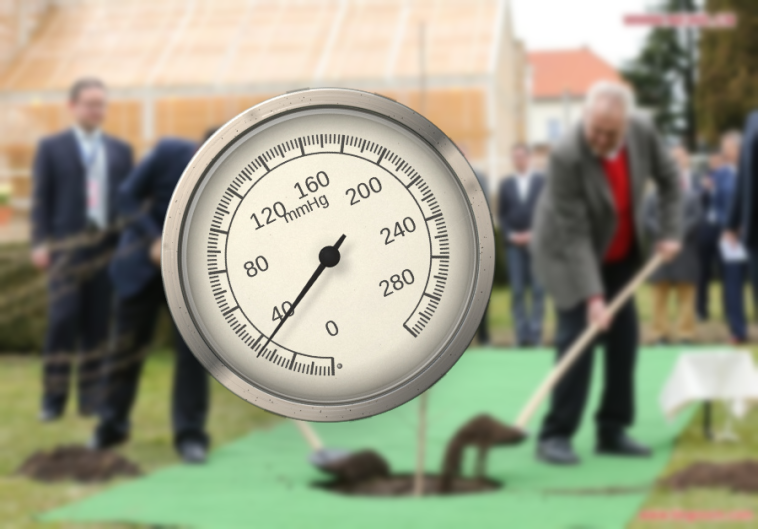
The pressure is 36 (mmHg)
